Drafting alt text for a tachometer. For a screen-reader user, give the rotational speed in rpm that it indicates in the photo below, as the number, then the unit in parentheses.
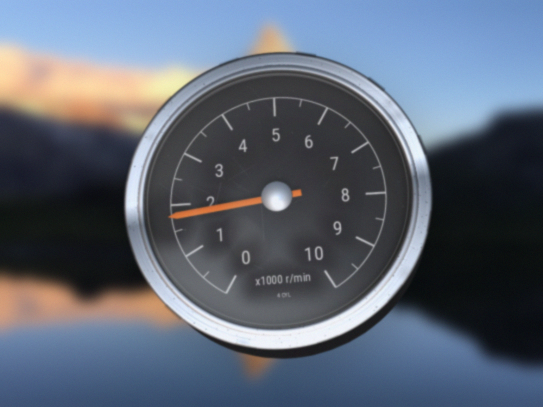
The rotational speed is 1750 (rpm)
